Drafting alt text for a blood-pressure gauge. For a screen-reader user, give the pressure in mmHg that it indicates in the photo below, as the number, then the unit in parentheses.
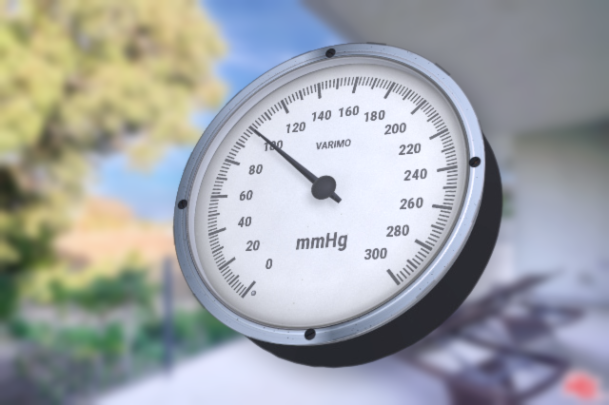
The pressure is 100 (mmHg)
